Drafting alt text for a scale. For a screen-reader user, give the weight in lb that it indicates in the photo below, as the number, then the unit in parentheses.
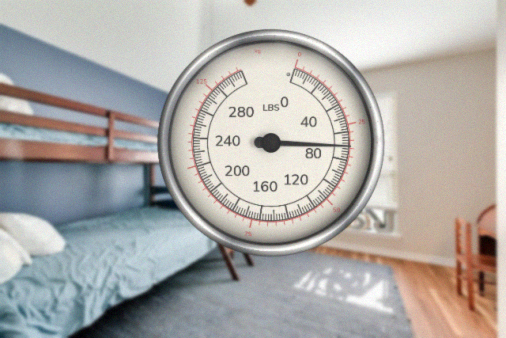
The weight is 70 (lb)
